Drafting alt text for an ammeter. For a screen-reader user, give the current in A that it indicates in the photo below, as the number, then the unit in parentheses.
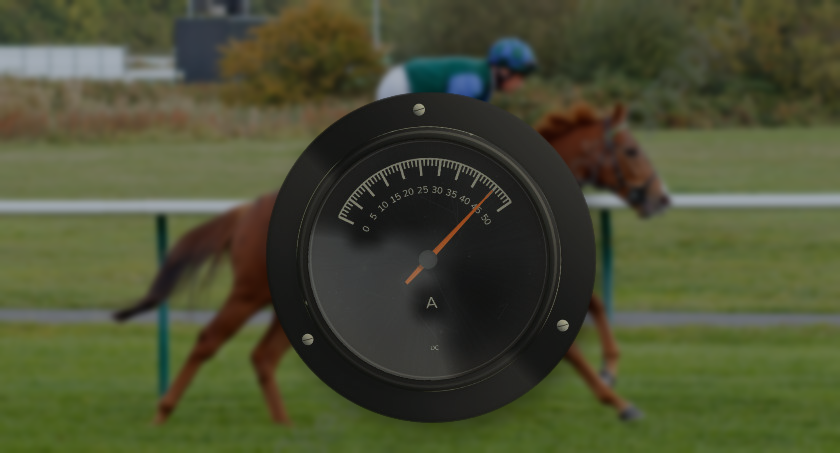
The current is 45 (A)
